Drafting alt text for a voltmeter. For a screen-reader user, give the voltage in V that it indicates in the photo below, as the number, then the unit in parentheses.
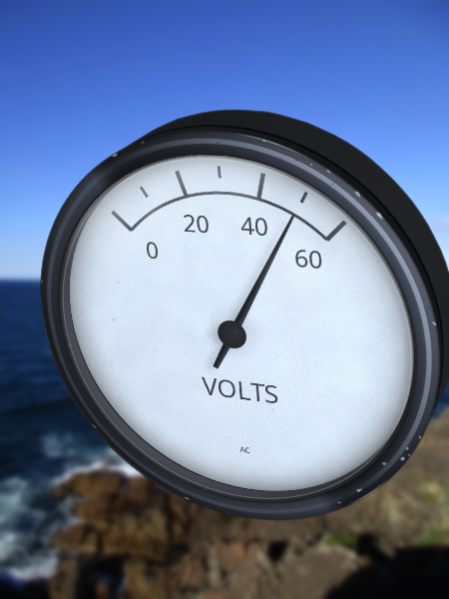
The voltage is 50 (V)
